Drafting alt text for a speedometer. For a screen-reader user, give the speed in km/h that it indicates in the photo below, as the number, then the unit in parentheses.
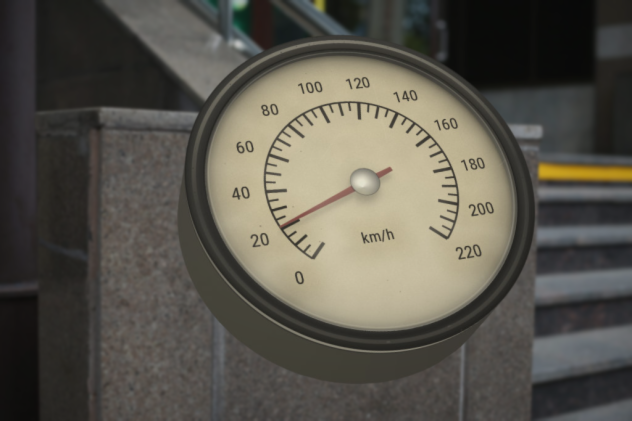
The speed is 20 (km/h)
